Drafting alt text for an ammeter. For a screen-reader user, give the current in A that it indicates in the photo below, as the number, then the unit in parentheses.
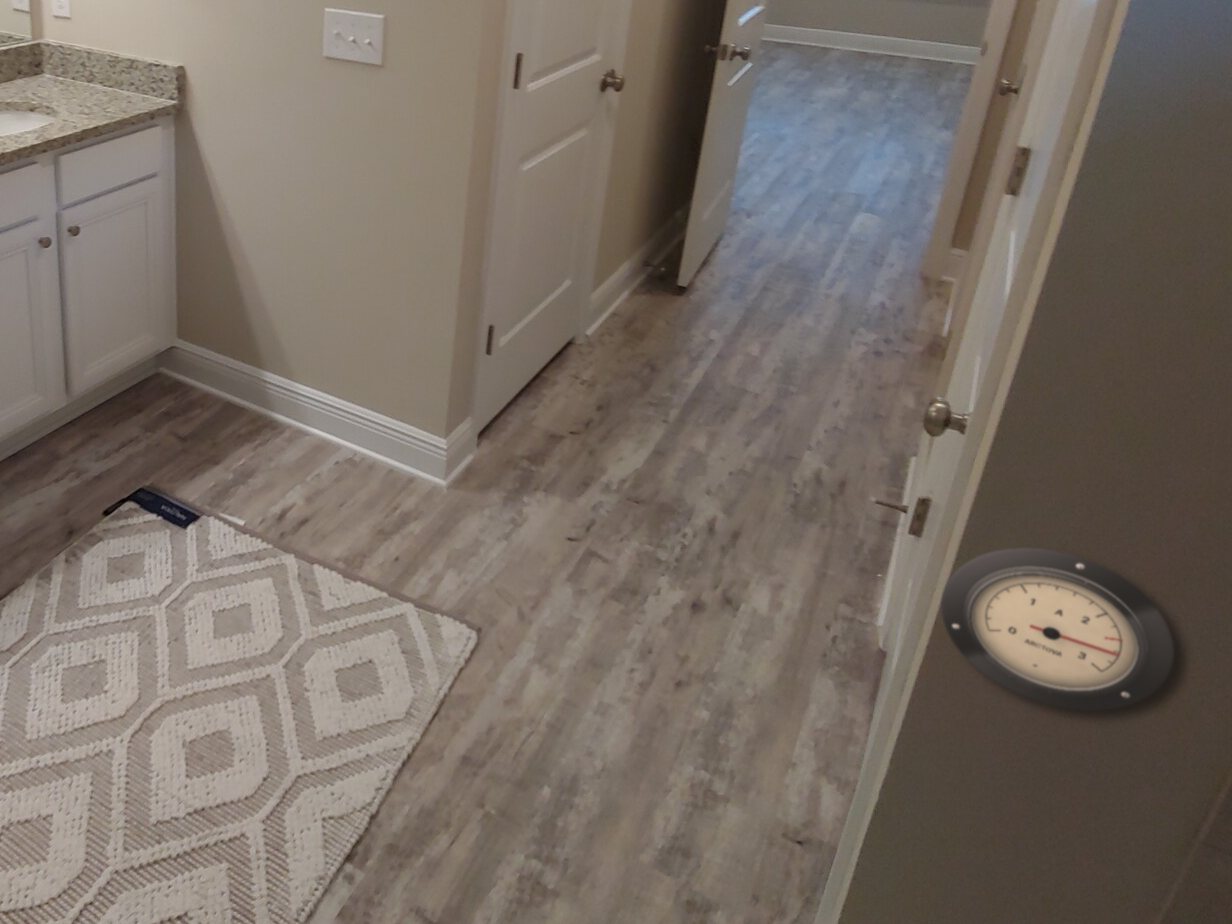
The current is 2.6 (A)
